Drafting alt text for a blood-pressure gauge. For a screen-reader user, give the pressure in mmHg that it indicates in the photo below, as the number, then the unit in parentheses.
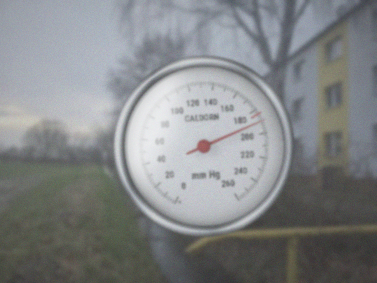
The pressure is 190 (mmHg)
